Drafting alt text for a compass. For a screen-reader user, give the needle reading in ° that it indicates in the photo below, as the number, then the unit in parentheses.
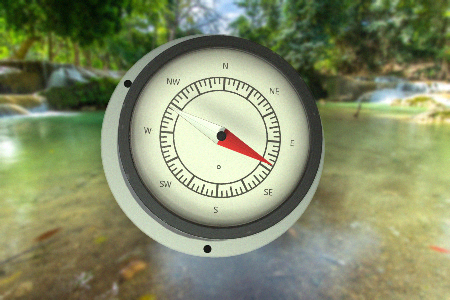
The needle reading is 115 (°)
